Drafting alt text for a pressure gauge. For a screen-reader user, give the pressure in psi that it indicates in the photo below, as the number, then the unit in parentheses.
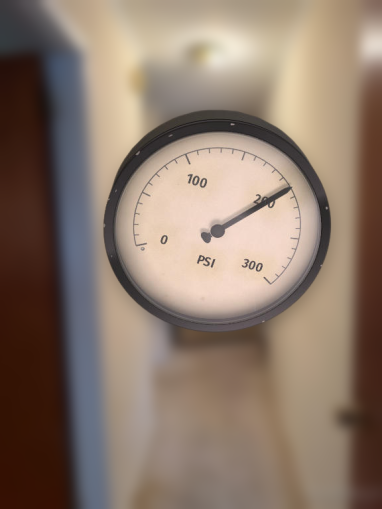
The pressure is 200 (psi)
